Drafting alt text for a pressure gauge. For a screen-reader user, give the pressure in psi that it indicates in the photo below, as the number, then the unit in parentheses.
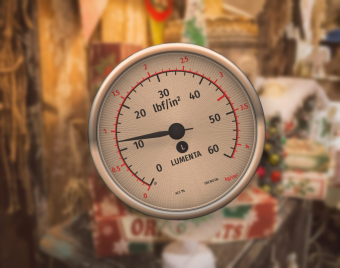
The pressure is 12 (psi)
